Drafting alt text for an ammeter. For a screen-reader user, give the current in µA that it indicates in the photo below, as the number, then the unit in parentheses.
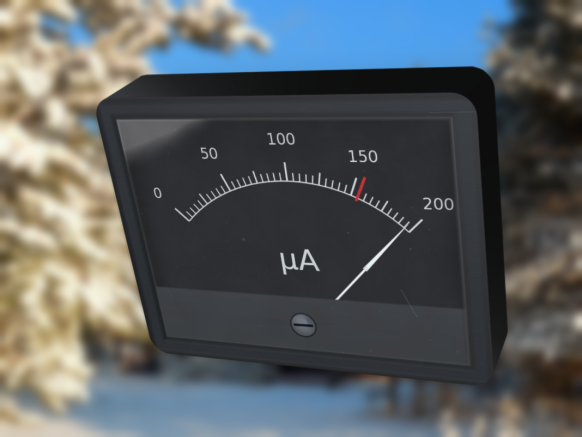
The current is 195 (µA)
